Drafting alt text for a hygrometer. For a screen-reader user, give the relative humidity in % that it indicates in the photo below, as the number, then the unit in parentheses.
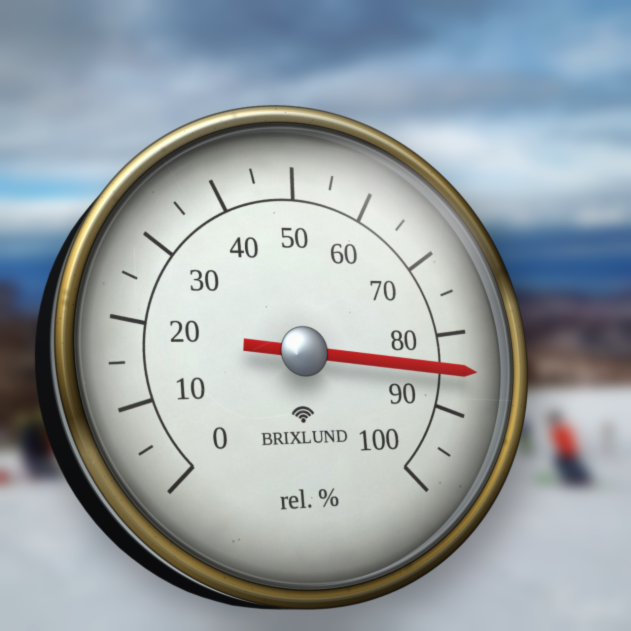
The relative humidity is 85 (%)
